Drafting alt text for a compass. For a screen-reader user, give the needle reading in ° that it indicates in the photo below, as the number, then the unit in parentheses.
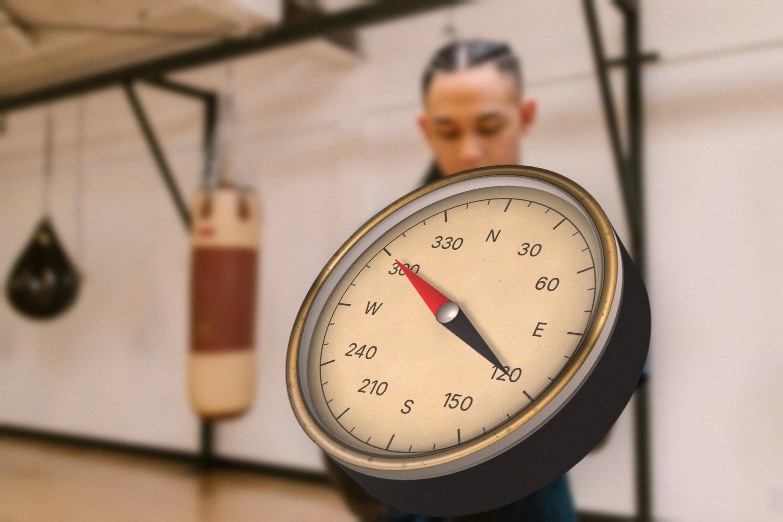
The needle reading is 300 (°)
